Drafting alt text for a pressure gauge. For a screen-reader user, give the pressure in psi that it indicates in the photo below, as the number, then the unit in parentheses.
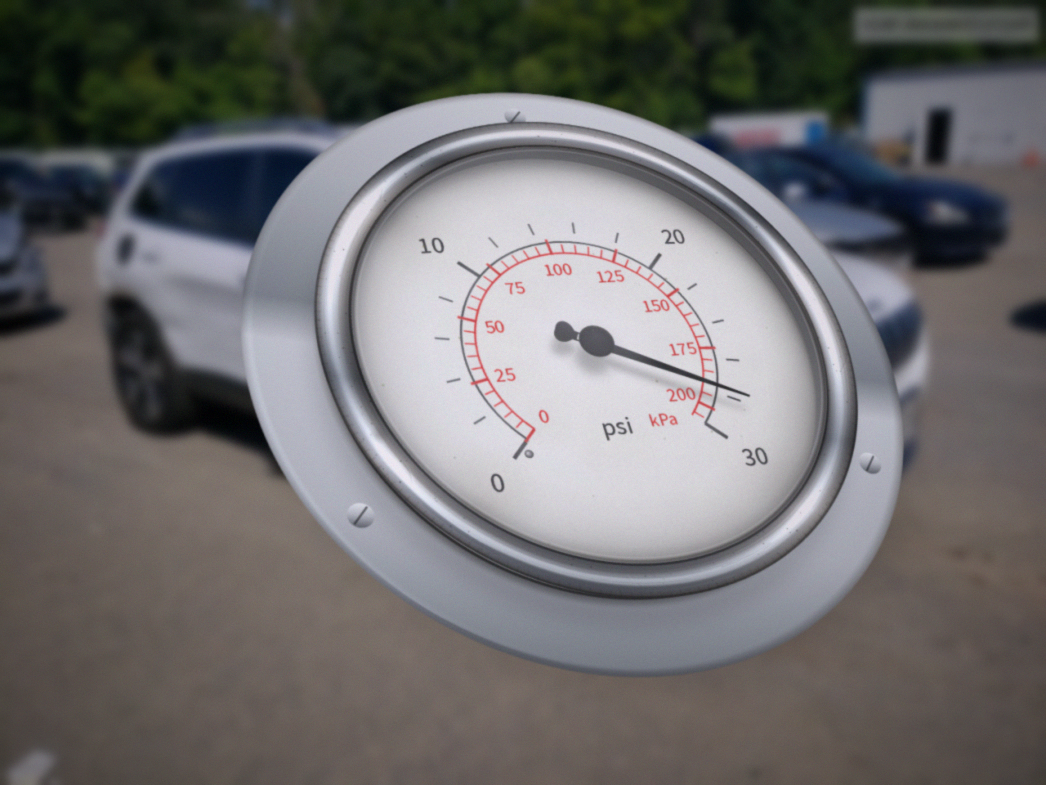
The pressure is 28 (psi)
